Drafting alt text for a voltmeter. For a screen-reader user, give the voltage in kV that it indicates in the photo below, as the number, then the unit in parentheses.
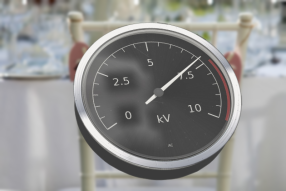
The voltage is 7.25 (kV)
